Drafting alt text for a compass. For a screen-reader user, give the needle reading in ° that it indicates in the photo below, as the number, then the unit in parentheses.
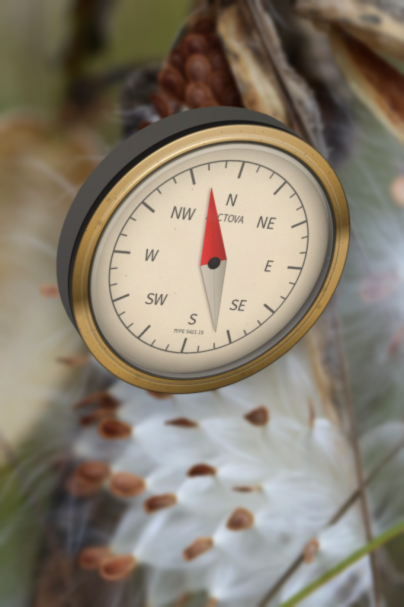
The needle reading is 340 (°)
